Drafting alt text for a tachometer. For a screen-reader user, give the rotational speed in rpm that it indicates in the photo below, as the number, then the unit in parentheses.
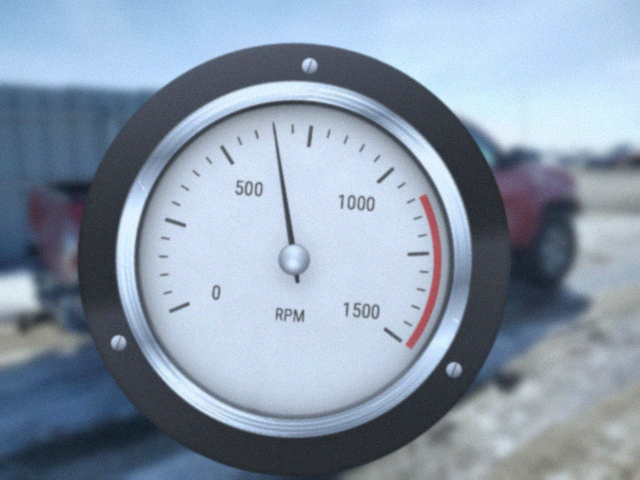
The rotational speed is 650 (rpm)
